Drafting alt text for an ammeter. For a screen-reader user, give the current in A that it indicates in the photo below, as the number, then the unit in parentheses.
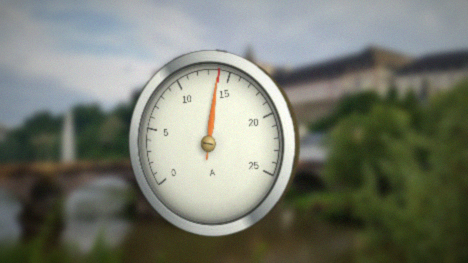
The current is 14 (A)
